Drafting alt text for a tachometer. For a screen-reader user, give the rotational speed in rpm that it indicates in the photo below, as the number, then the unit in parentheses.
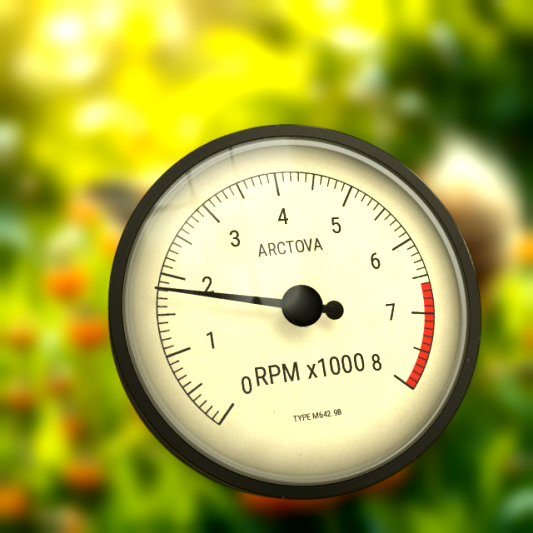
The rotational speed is 1800 (rpm)
